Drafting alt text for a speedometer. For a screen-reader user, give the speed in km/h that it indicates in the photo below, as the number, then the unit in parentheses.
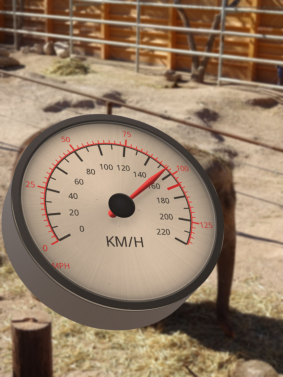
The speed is 155 (km/h)
